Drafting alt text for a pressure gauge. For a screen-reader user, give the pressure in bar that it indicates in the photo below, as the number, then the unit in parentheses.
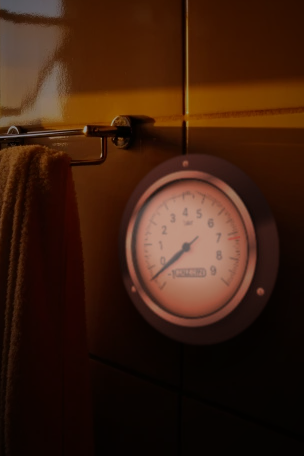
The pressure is -0.5 (bar)
